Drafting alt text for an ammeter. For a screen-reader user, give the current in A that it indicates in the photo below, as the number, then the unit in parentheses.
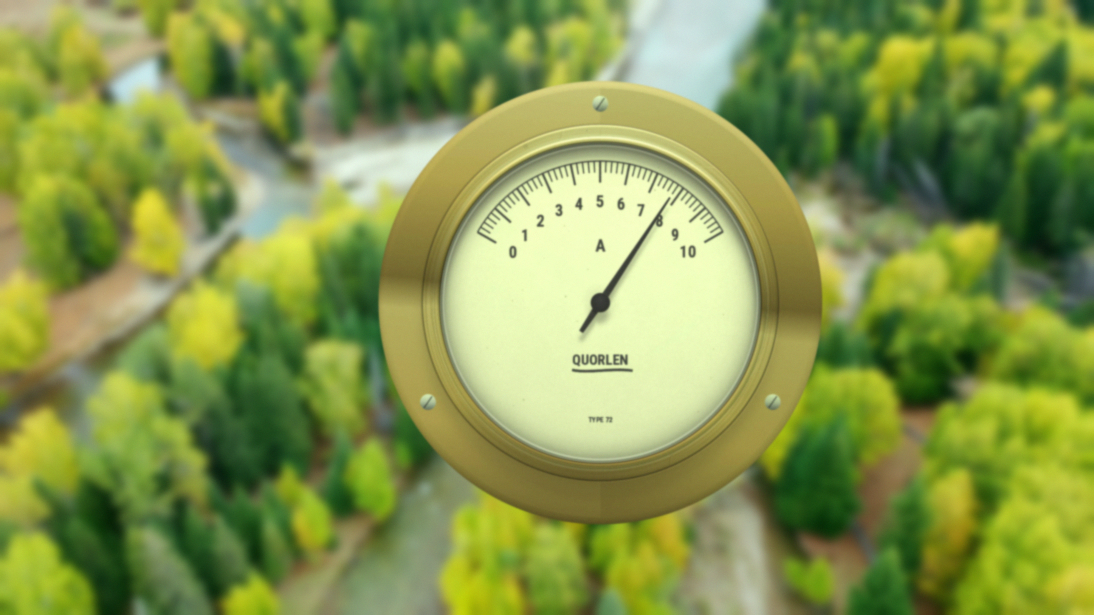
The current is 7.8 (A)
